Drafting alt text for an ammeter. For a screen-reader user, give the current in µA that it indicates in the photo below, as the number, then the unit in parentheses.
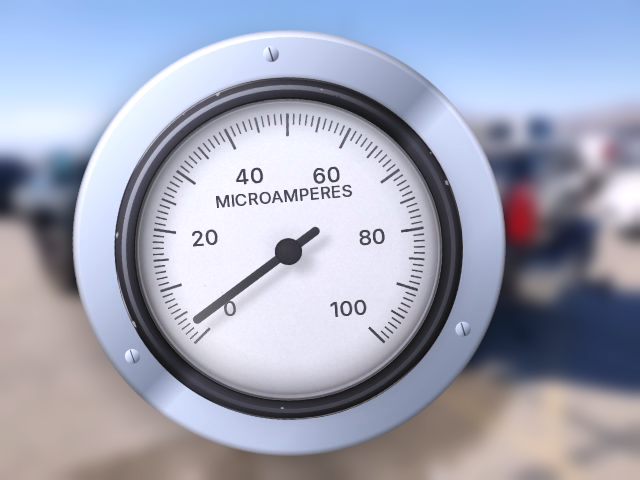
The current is 3 (µA)
